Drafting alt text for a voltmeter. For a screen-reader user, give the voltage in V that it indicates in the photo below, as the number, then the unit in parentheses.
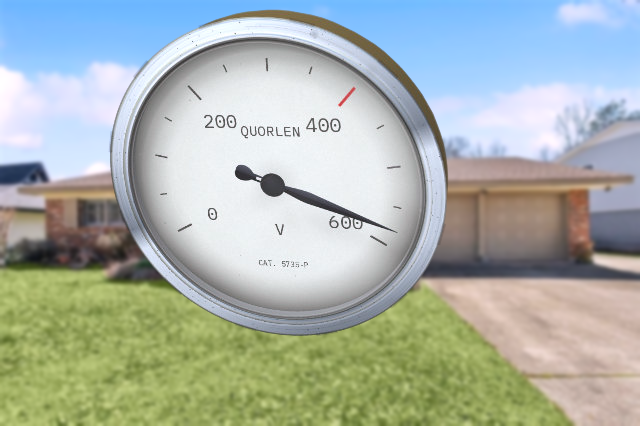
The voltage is 575 (V)
